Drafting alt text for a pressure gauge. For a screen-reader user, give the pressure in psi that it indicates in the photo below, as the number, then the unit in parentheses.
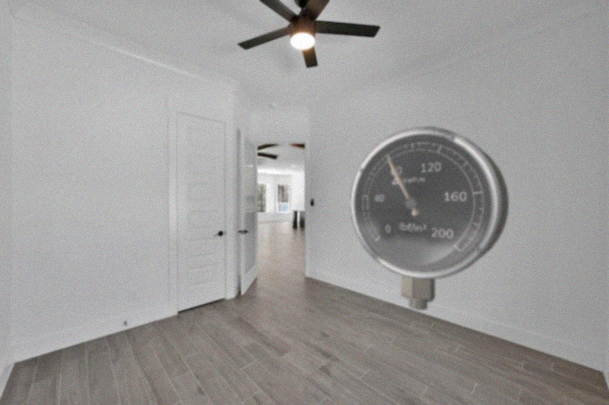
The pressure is 80 (psi)
